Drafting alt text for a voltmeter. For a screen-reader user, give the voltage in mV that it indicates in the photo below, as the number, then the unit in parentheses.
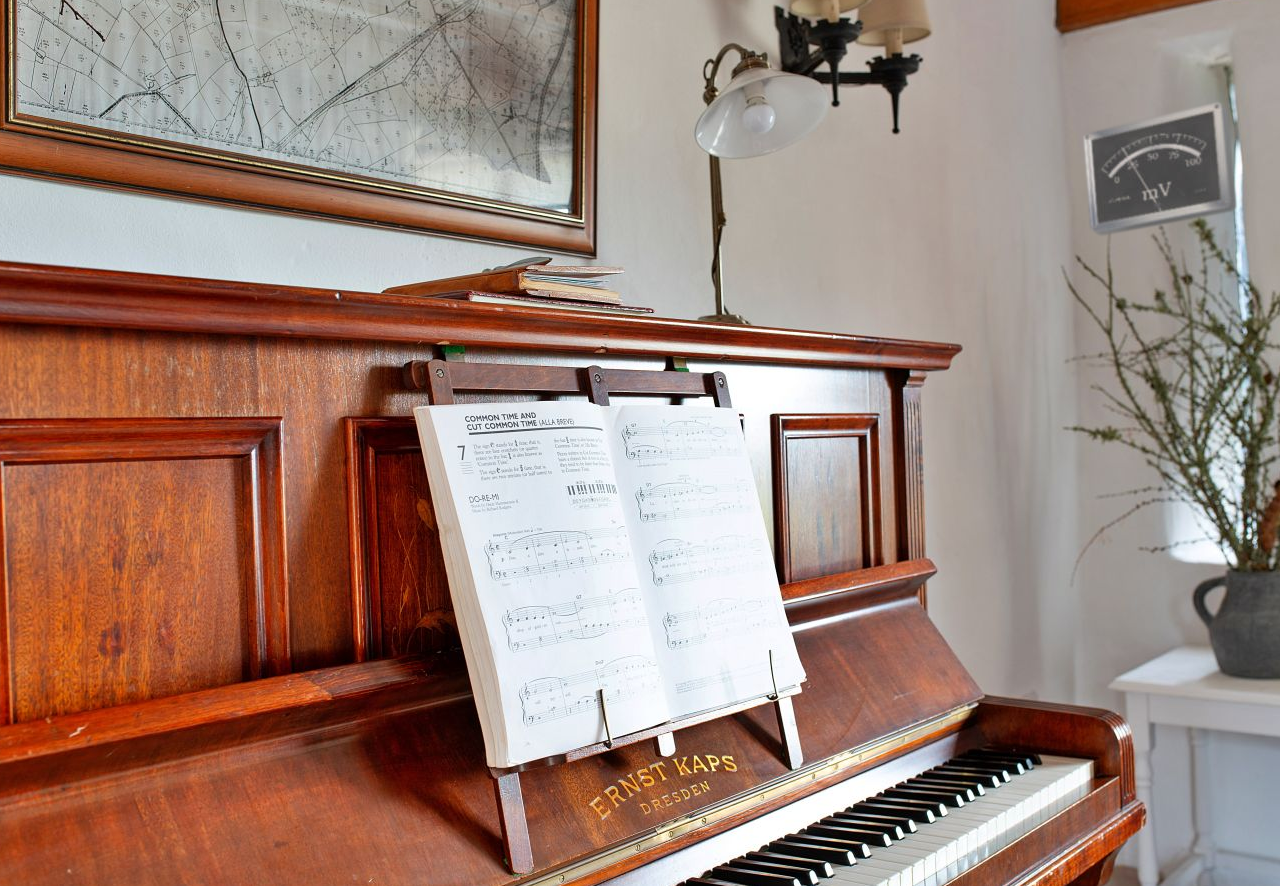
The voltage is 25 (mV)
